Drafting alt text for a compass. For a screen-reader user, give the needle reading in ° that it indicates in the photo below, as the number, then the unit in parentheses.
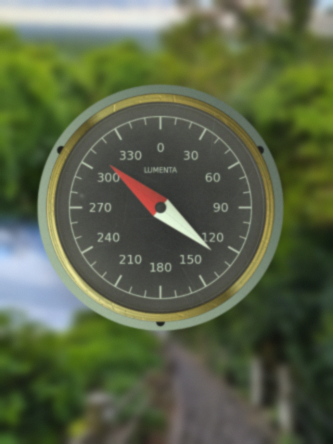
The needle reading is 310 (°)
